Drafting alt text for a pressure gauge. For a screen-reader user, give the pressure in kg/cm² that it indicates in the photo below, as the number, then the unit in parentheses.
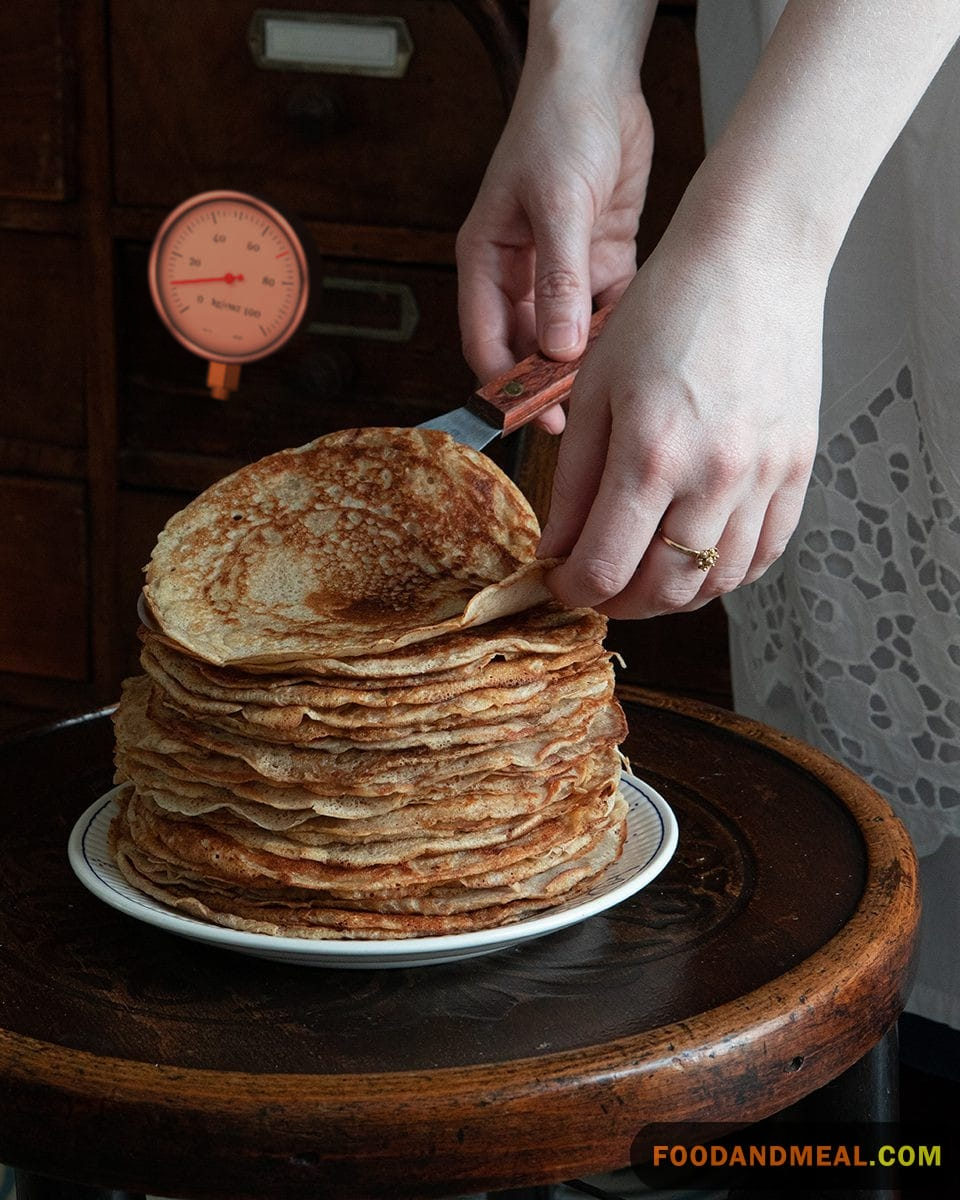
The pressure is 10 (kg/cm²)
